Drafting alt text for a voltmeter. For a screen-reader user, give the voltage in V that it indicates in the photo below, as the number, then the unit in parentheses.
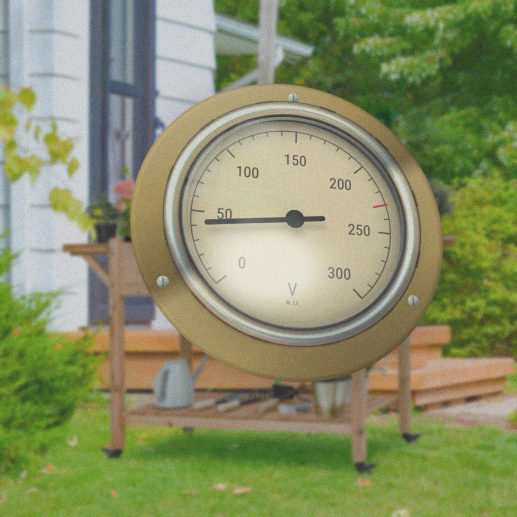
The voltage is 40 (V)
